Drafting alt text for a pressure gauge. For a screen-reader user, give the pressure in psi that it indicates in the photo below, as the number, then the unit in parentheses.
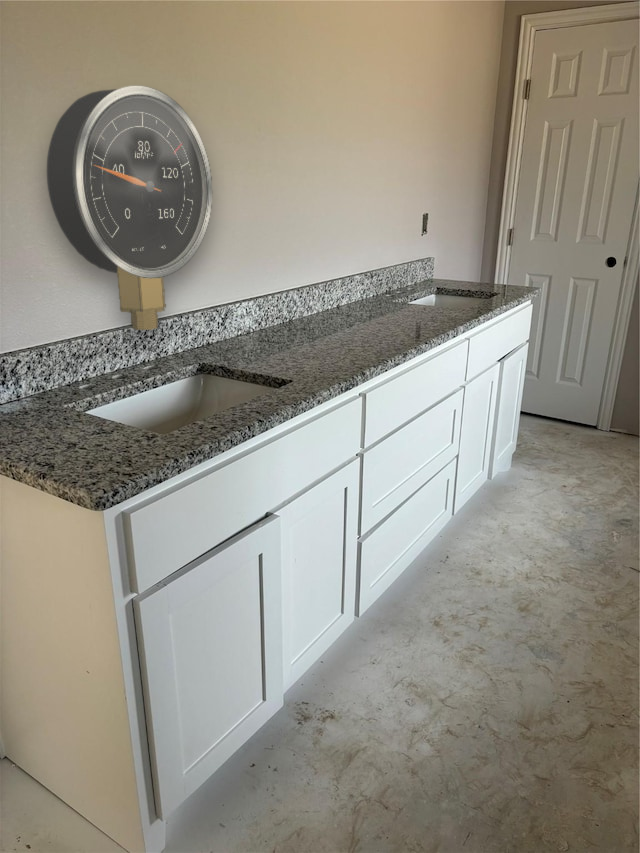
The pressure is 35 (psi)
